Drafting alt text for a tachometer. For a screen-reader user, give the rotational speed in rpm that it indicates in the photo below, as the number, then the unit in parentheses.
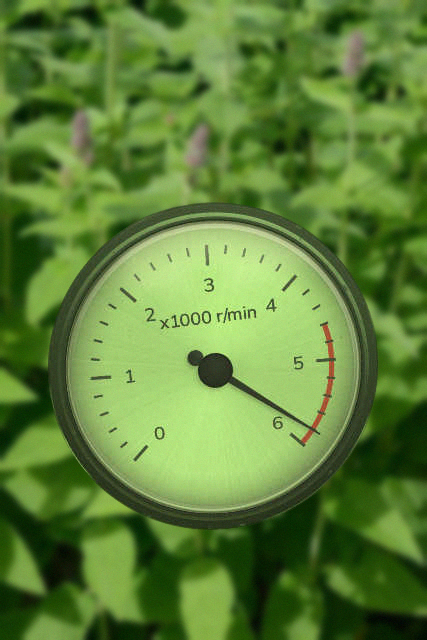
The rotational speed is 5800 (rpm)
